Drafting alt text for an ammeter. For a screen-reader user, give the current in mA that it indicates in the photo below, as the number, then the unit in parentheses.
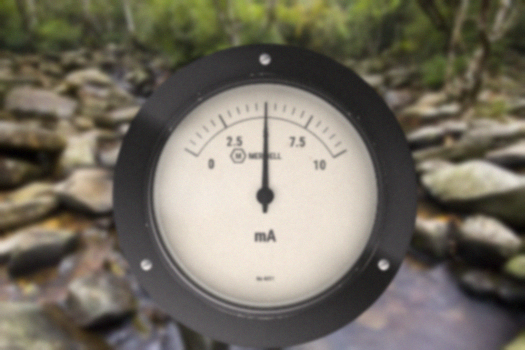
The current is 5 (mA)
